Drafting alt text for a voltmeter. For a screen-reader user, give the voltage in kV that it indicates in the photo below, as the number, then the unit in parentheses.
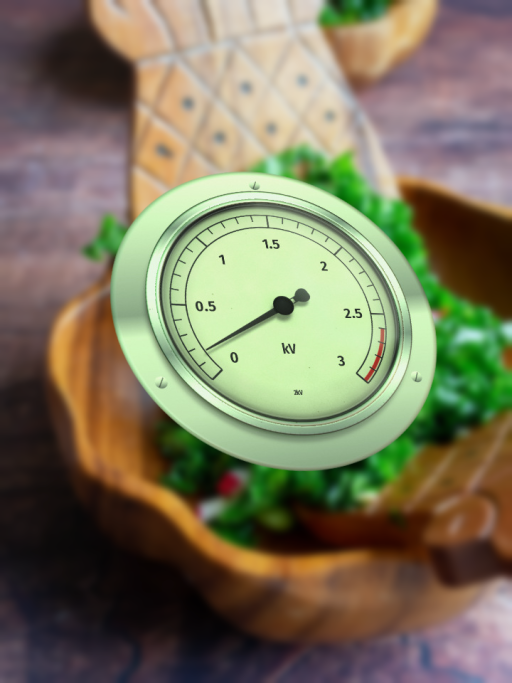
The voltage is 0.15 (kV)
